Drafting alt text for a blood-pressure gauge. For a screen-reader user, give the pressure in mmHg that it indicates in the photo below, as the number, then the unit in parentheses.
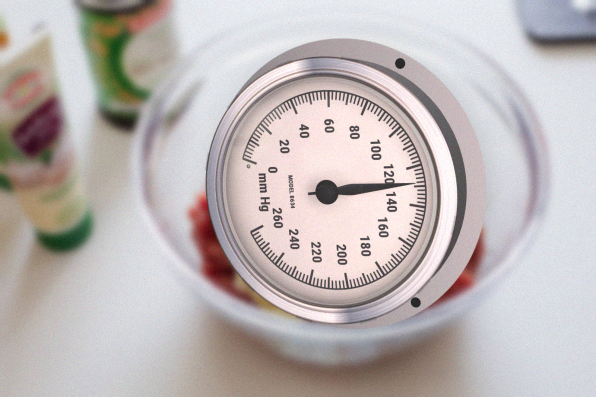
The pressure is 128 (mmHg)
